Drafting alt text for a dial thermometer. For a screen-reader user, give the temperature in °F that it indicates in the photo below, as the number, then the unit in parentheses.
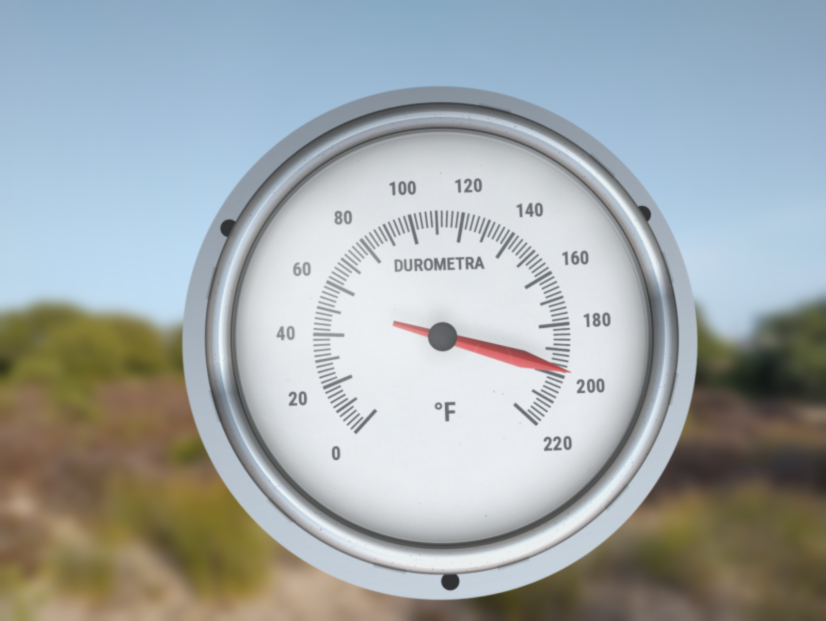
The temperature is 198 (°F)
